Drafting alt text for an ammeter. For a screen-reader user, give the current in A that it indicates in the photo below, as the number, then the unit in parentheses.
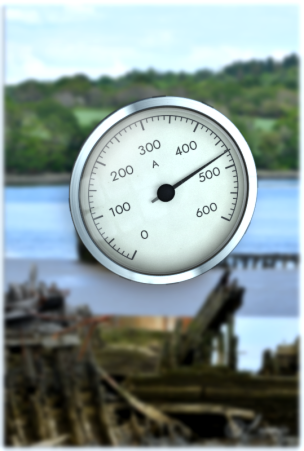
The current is 470 (A)
